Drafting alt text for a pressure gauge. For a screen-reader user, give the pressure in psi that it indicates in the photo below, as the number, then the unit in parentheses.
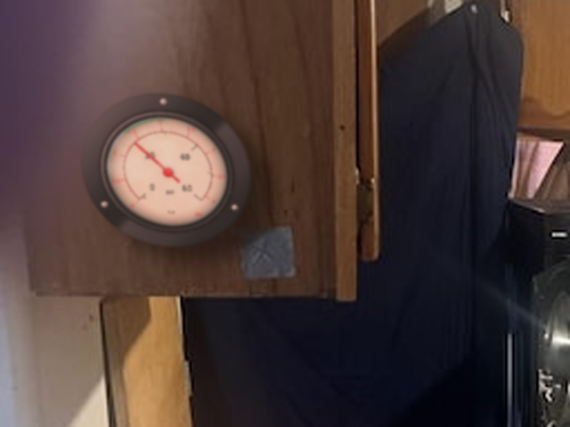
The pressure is 20 (psi)
